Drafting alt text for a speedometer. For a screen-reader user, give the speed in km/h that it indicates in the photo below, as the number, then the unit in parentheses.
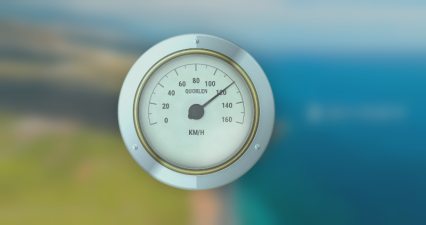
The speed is 120 (km/h)
